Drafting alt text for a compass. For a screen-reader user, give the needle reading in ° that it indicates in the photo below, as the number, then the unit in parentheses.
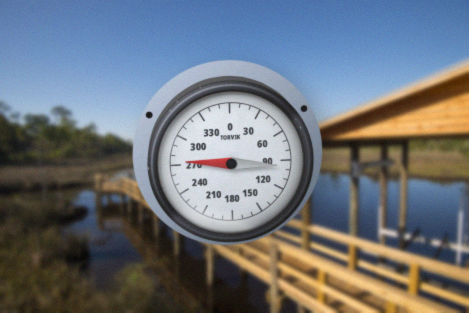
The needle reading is 275 (°)
